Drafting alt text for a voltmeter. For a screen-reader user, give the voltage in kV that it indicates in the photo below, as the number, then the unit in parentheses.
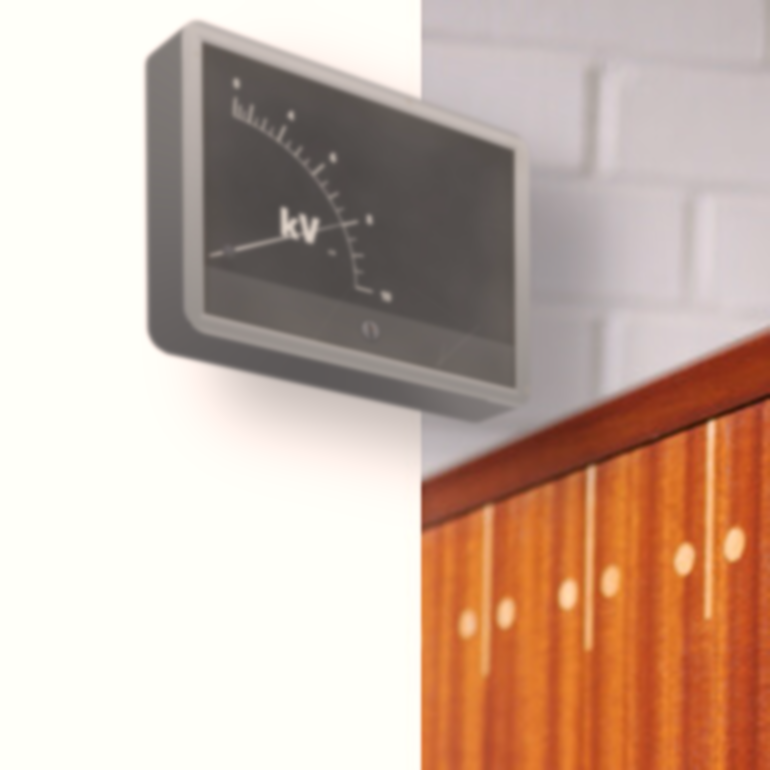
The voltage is 8 (kV)
